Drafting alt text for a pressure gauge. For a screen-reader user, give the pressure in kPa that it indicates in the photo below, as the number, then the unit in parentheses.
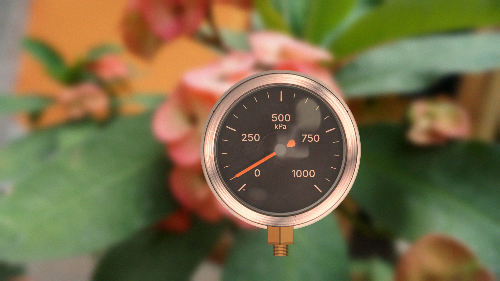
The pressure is 50 (kPa)
